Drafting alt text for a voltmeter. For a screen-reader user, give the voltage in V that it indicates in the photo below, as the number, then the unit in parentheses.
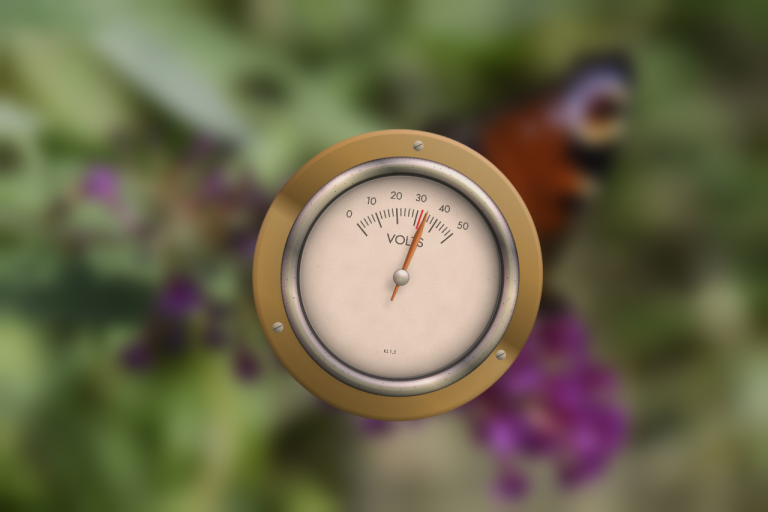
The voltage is 34 (V)
